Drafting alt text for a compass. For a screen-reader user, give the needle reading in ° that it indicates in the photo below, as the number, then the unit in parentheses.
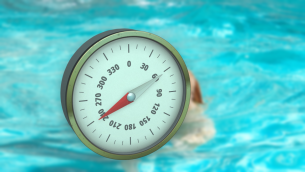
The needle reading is 240 (°)
